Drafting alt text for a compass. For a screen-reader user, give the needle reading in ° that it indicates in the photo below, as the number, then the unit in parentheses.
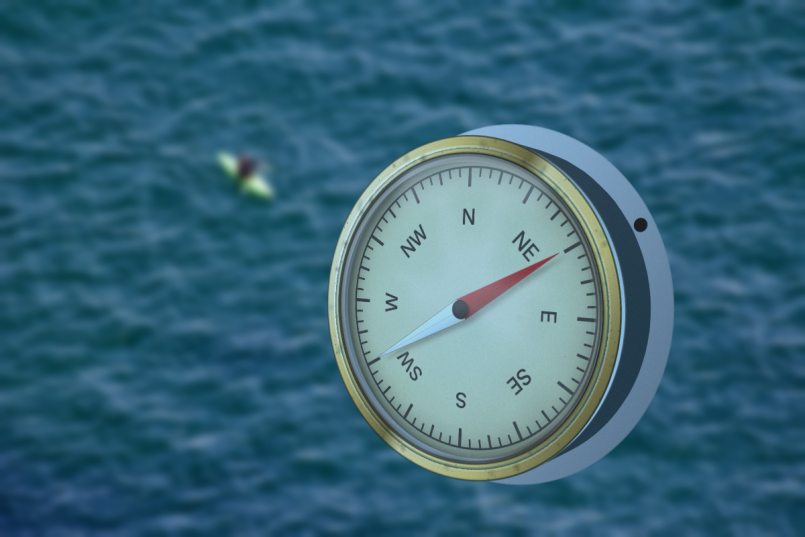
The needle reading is 60 (°)
